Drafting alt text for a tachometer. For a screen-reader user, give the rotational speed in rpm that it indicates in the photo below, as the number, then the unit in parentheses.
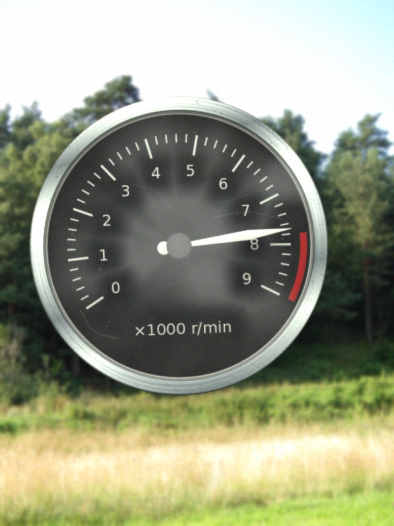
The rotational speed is 7700 (rpm)
